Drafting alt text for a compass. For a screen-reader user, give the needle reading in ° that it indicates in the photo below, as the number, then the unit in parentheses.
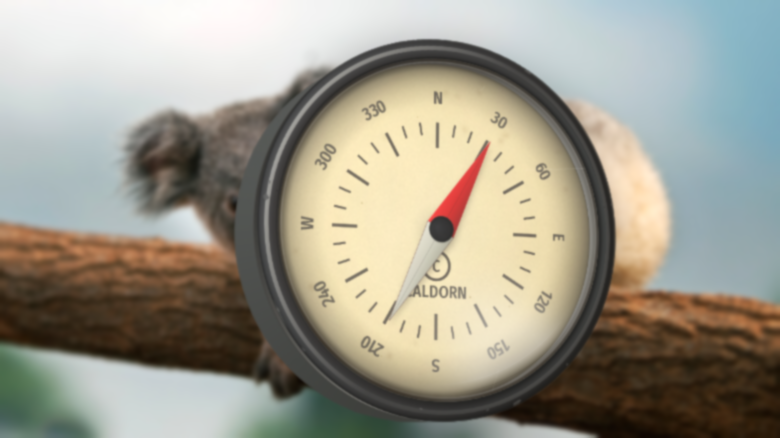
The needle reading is 30 (°)
